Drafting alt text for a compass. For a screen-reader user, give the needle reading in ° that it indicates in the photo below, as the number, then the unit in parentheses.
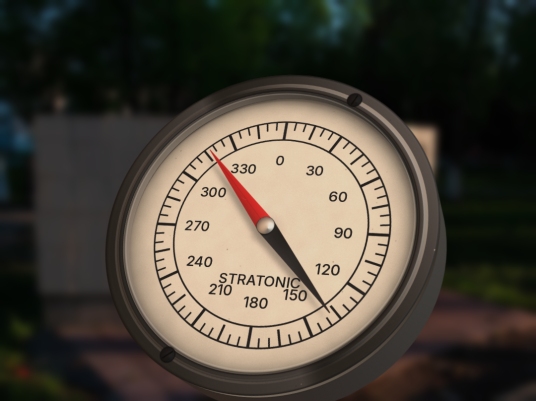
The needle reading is 317.5 (°)
